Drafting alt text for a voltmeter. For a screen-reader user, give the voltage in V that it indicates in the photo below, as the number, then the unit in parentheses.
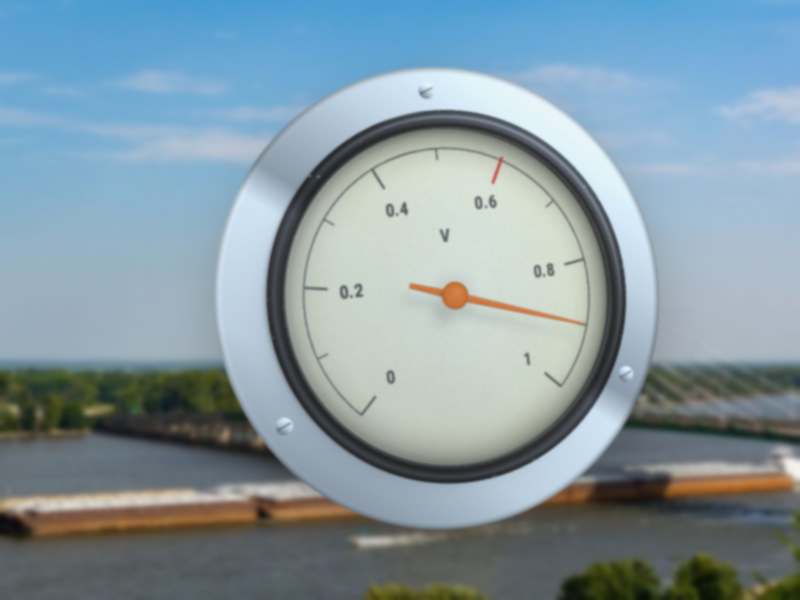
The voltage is 0.9 (V)
